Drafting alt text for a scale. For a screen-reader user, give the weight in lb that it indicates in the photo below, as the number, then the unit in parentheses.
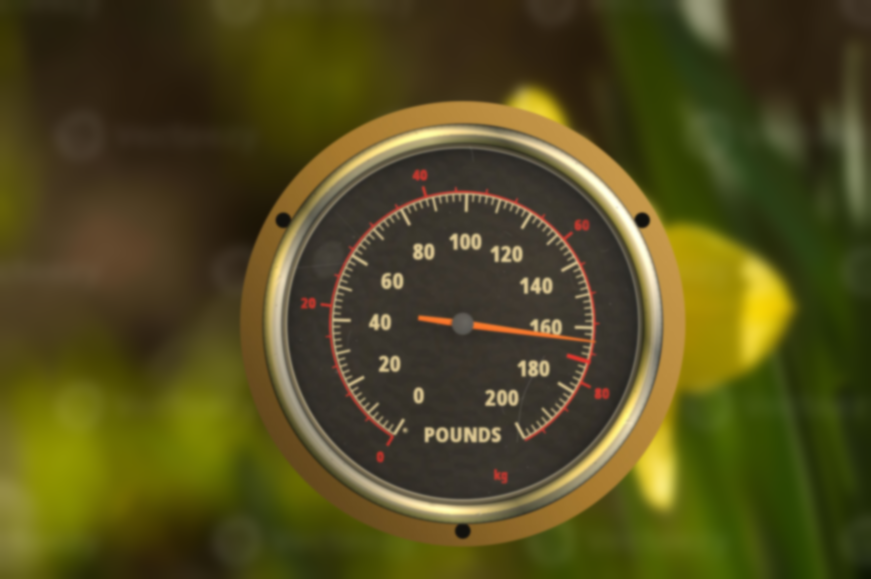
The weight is 164 (lb)
